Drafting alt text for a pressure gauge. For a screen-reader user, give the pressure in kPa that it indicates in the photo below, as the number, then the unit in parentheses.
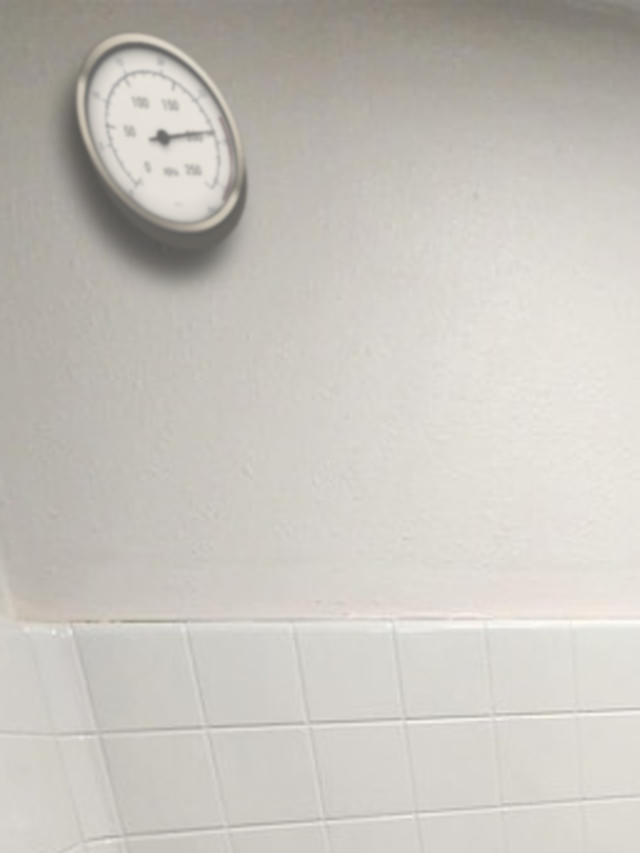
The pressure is 200 (kPa)
